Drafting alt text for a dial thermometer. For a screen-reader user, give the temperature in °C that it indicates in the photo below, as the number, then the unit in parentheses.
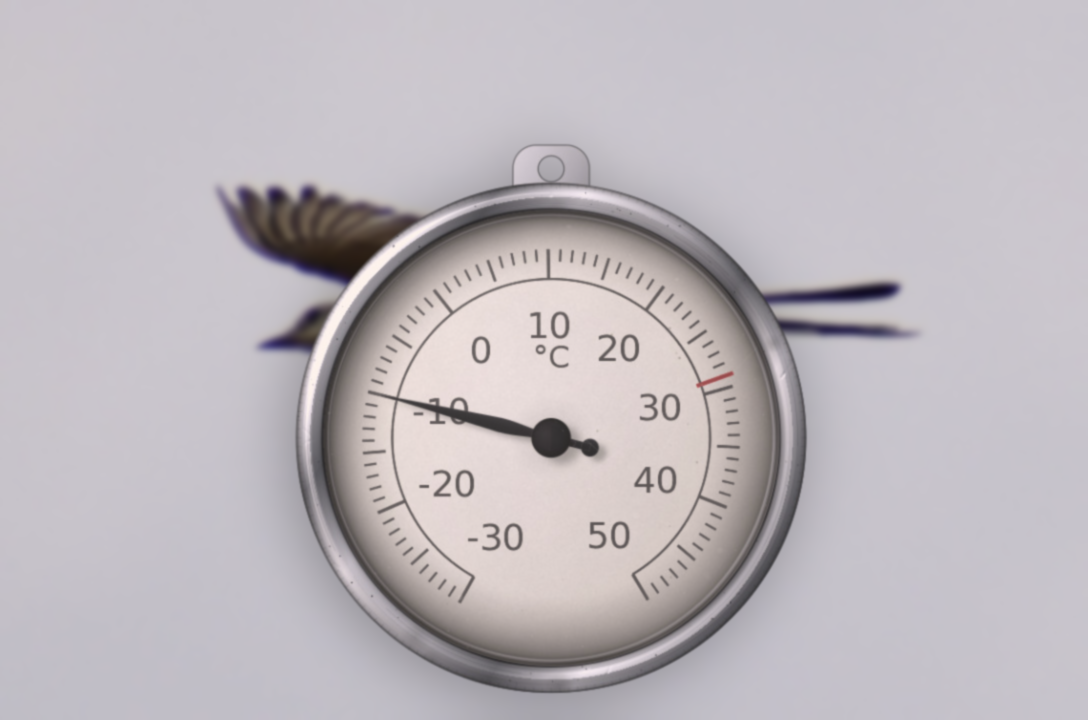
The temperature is -10 (°C)
